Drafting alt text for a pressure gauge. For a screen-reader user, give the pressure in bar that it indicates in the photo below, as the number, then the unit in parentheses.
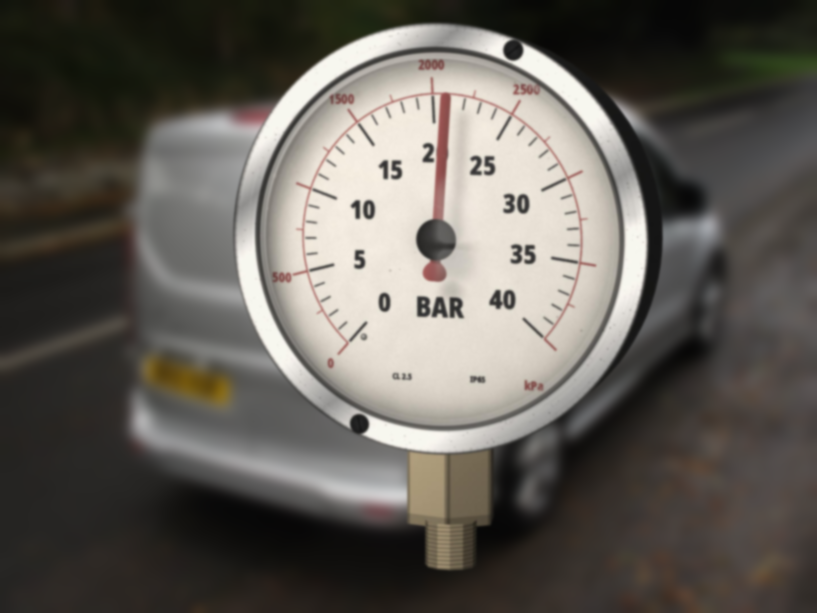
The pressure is 21 (bar)
